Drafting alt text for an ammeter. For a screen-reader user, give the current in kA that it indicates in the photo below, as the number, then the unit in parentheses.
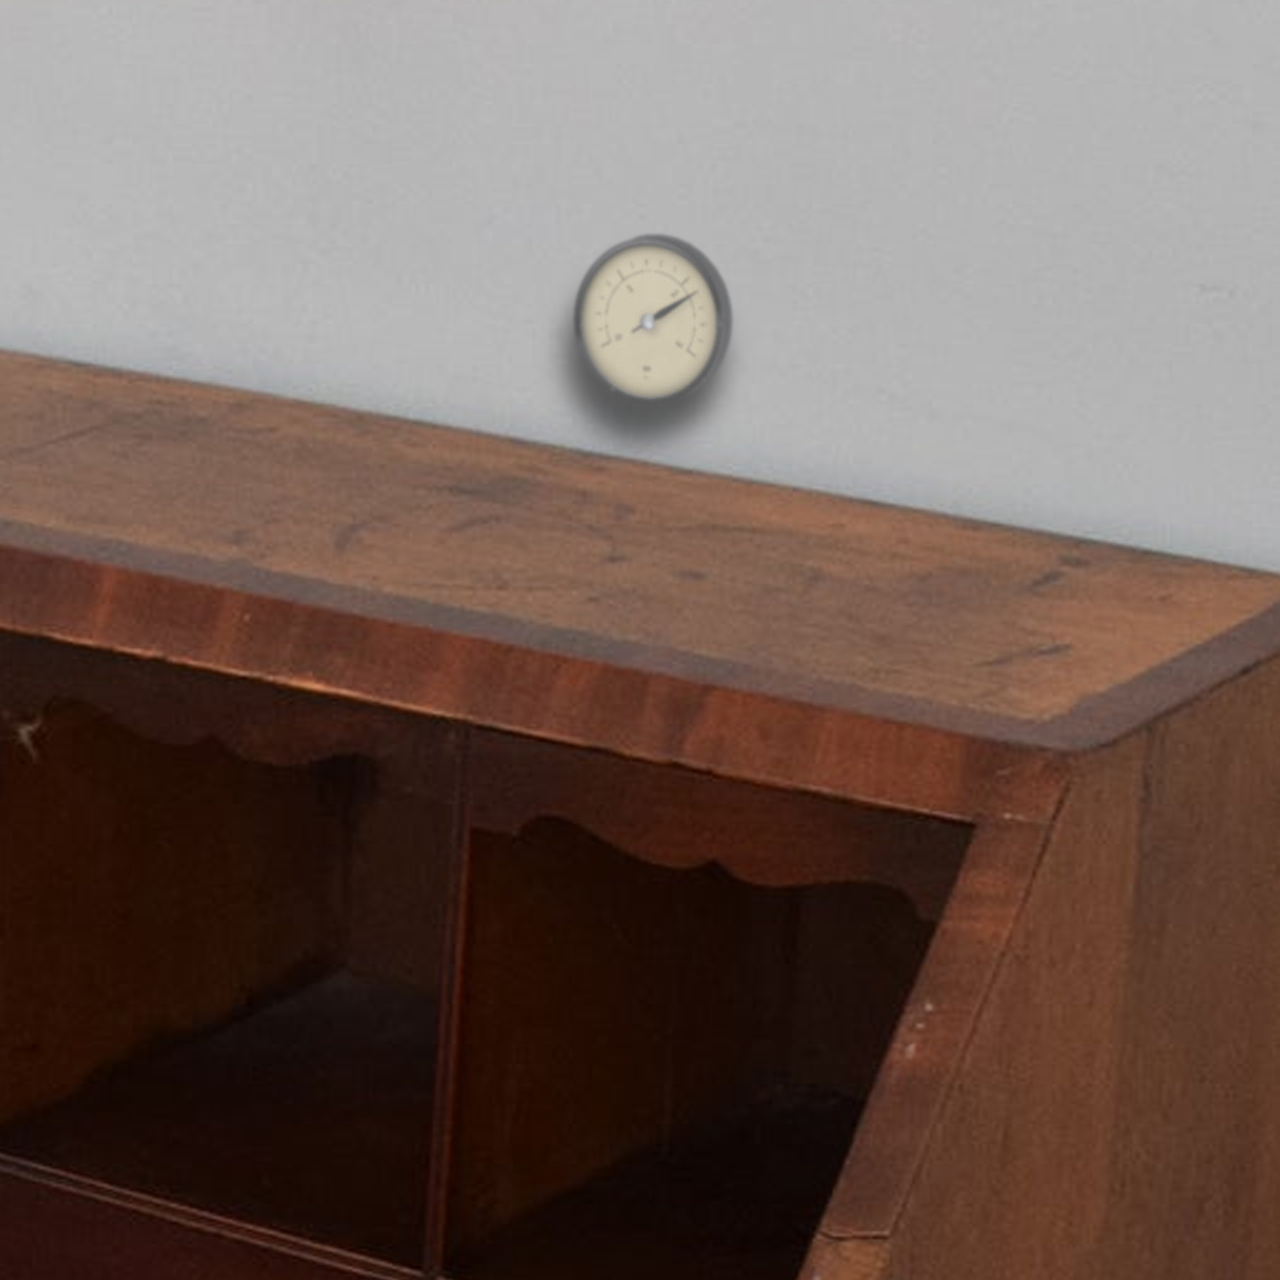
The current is 2.2 (kA)
